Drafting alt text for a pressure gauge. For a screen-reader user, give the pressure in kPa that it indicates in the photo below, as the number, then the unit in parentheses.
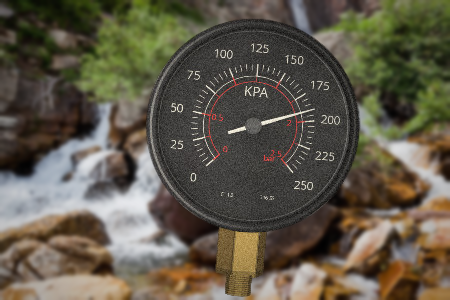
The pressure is 190 (kPa)
